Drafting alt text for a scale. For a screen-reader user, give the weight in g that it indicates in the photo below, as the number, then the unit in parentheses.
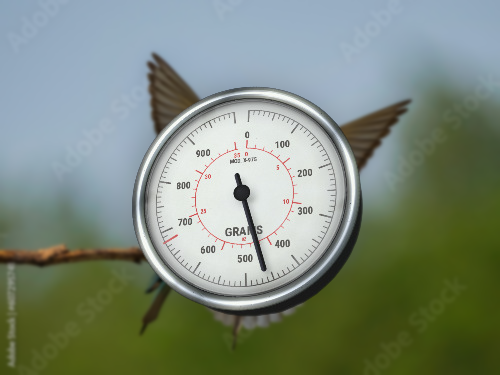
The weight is 460 (g)
